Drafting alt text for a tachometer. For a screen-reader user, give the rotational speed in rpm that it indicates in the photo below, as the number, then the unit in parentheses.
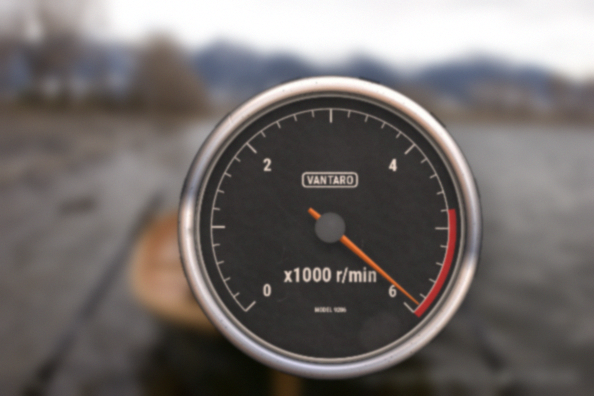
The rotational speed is 5900 (rpm)
